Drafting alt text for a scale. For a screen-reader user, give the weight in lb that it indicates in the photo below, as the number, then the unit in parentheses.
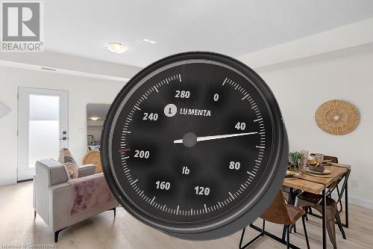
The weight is 50 (lb)
